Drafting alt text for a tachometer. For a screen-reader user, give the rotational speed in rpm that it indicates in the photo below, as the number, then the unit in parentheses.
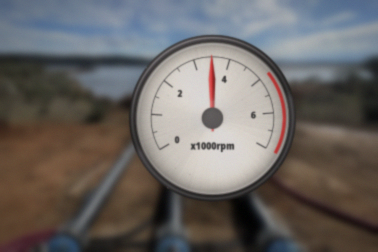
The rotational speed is 3500 (rpm)
